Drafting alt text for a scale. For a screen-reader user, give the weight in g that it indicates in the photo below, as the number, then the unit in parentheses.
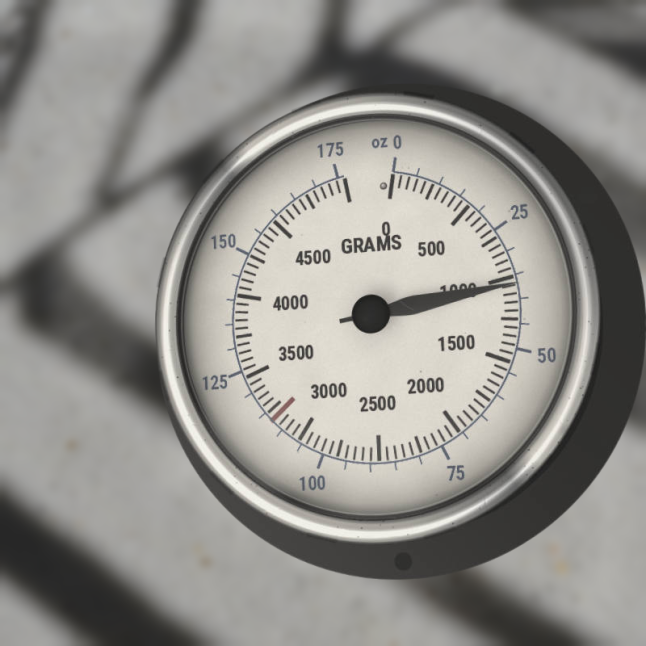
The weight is 1050 (g)
